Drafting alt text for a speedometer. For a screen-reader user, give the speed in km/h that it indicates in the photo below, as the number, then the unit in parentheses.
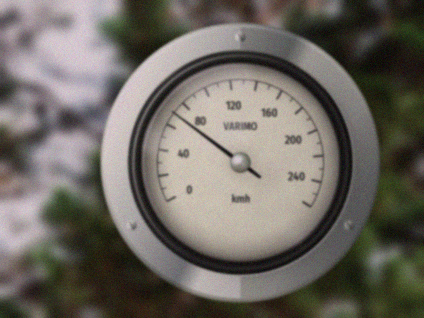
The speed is 70 (km/h)
